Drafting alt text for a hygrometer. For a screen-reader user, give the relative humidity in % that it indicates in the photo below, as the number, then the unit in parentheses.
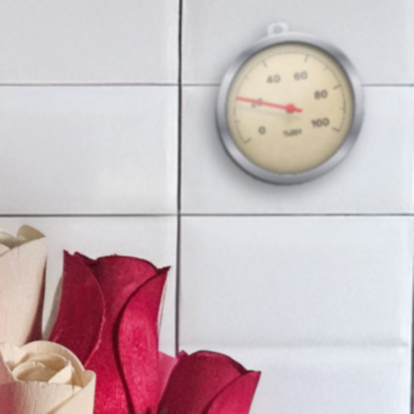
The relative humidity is 20 (%)
